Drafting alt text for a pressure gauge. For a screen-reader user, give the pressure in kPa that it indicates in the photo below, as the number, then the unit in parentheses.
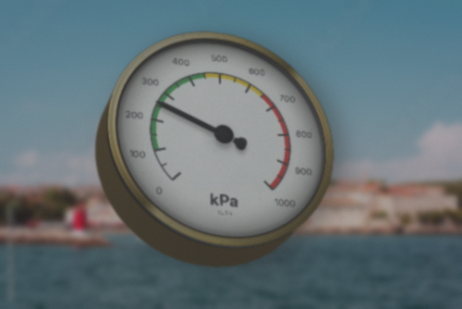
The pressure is 250 (kPa)
